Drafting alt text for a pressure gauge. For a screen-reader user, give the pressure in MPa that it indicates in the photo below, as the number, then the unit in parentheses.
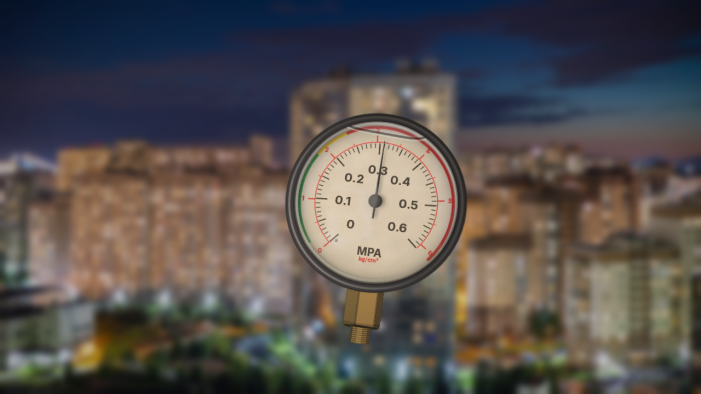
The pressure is 0.31 (MPa)
